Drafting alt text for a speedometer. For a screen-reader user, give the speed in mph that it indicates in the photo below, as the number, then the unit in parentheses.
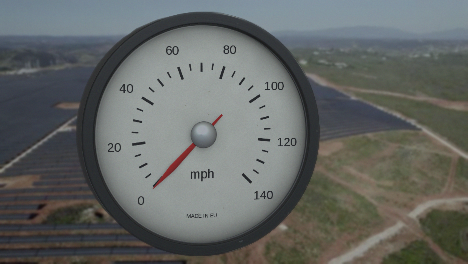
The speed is 0 (mph)
